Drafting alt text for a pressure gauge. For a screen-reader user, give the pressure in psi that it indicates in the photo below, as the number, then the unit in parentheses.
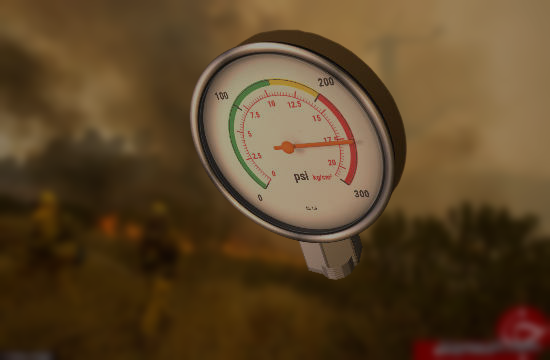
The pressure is 250 (psi)
